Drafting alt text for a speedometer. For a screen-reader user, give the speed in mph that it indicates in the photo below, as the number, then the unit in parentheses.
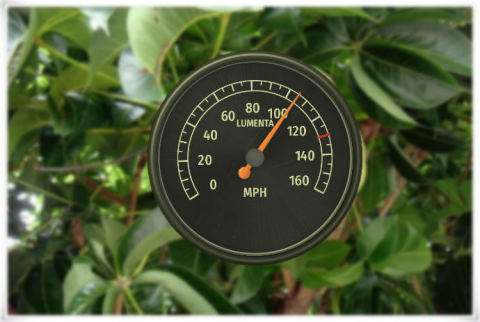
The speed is 105 (mph)
